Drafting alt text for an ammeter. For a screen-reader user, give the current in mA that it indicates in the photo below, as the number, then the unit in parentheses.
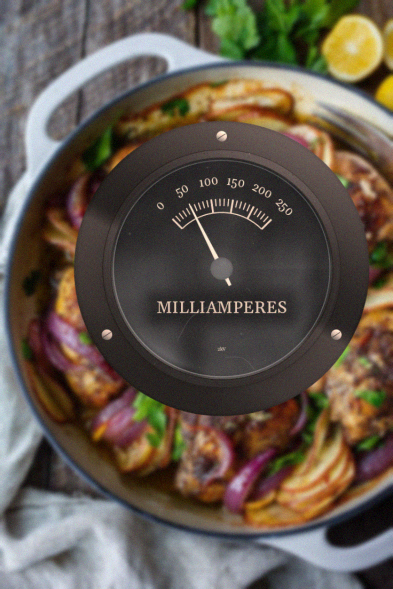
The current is 50 (mA)
